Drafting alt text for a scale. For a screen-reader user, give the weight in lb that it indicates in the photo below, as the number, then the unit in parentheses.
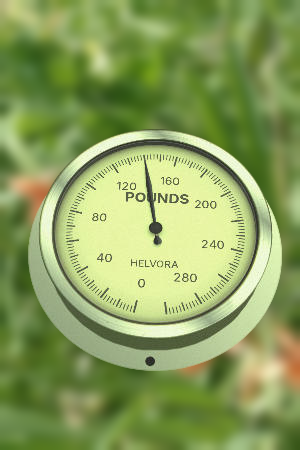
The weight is 140 (lb)
